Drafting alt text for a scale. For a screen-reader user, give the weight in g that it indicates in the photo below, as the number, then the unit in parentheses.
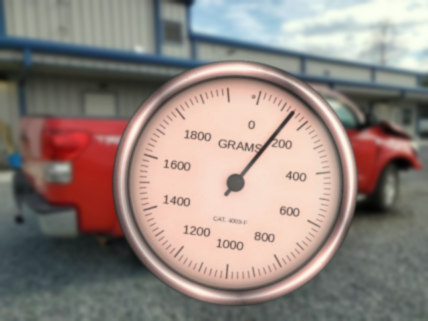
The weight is 140 (g)
